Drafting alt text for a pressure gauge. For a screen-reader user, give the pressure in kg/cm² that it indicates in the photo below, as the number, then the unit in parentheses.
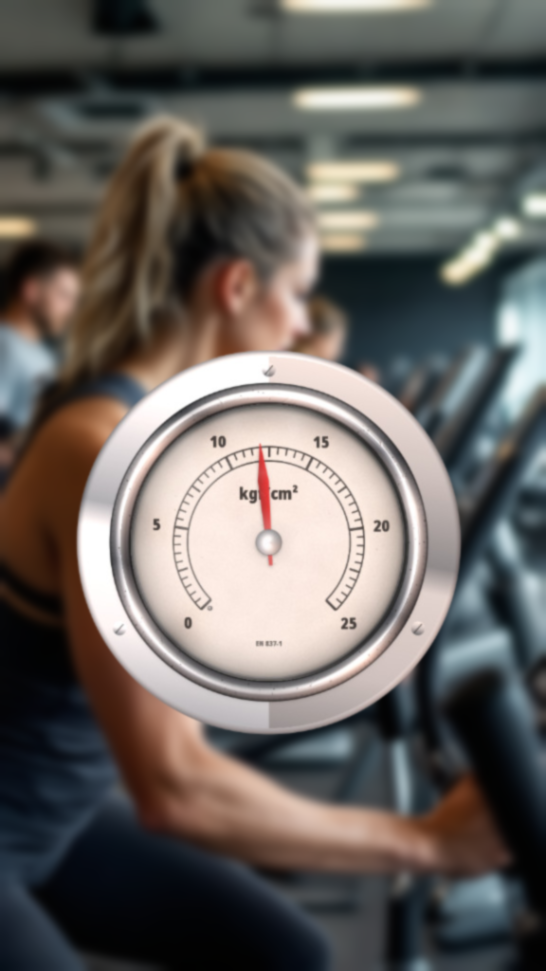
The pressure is 12 (kg/cm²)
